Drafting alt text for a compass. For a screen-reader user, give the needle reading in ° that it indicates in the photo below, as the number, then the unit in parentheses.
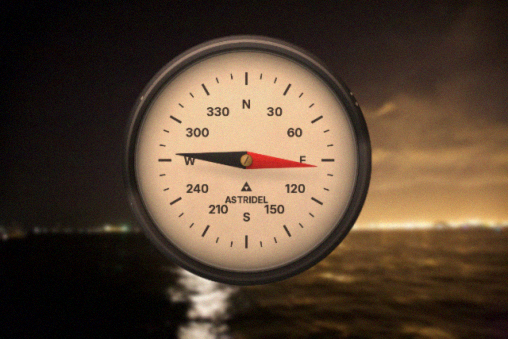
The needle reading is 95 (°)
